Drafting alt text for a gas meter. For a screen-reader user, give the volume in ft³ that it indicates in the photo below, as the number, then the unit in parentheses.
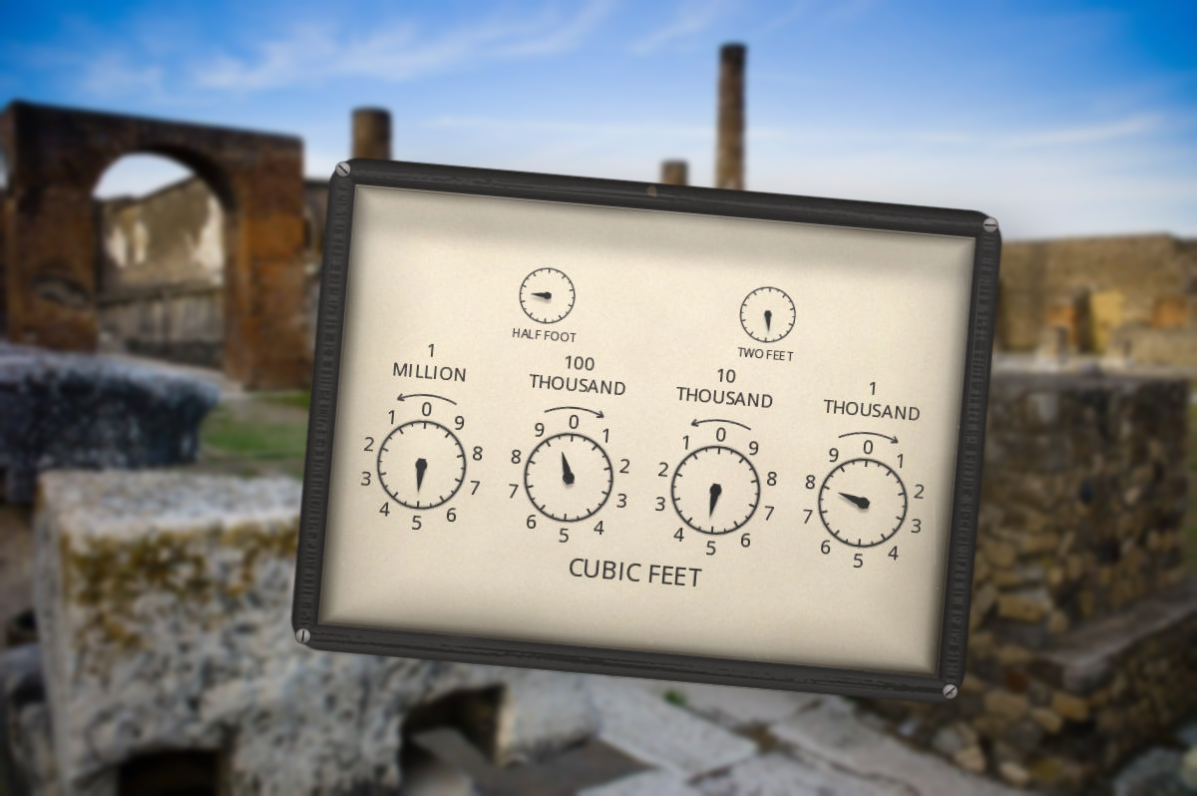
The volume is 494800 (ft³)
